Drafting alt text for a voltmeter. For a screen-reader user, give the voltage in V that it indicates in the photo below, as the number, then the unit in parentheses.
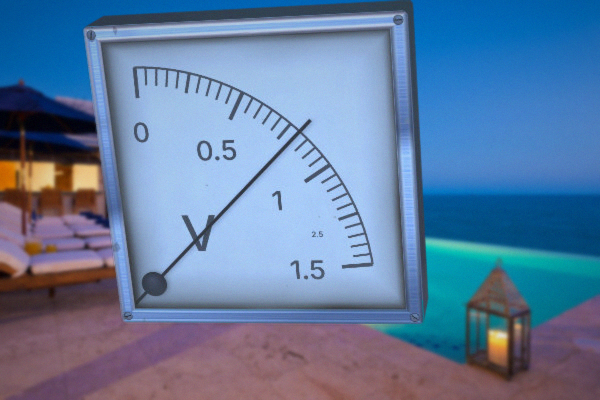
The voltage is 0.8 (V)
